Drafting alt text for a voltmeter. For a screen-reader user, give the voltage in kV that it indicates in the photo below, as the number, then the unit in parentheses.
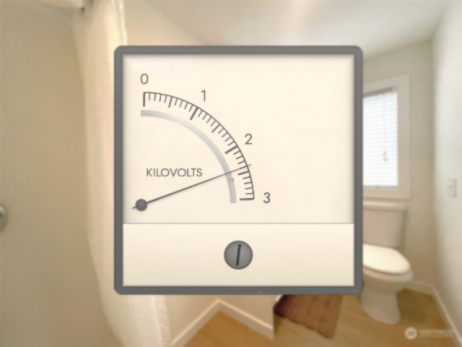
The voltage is 2.4 (kV)
